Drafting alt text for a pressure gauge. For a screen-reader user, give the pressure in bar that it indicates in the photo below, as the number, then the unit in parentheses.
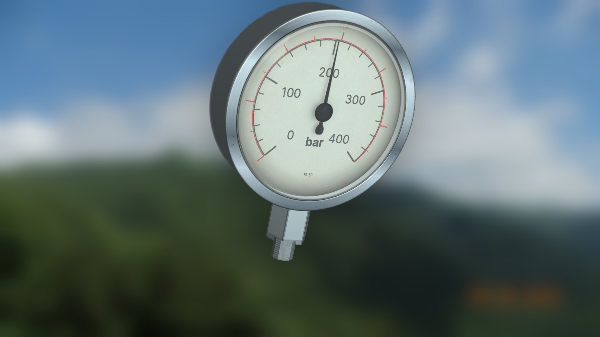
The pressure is 200 (bar)
